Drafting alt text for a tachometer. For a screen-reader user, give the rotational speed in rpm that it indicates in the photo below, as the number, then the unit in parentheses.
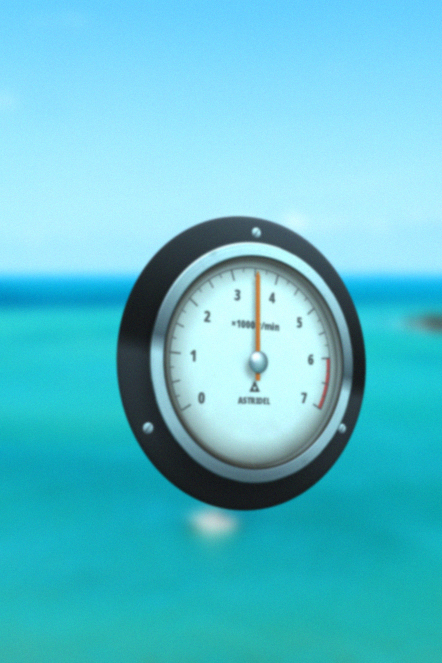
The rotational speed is 3500 (rpm)
